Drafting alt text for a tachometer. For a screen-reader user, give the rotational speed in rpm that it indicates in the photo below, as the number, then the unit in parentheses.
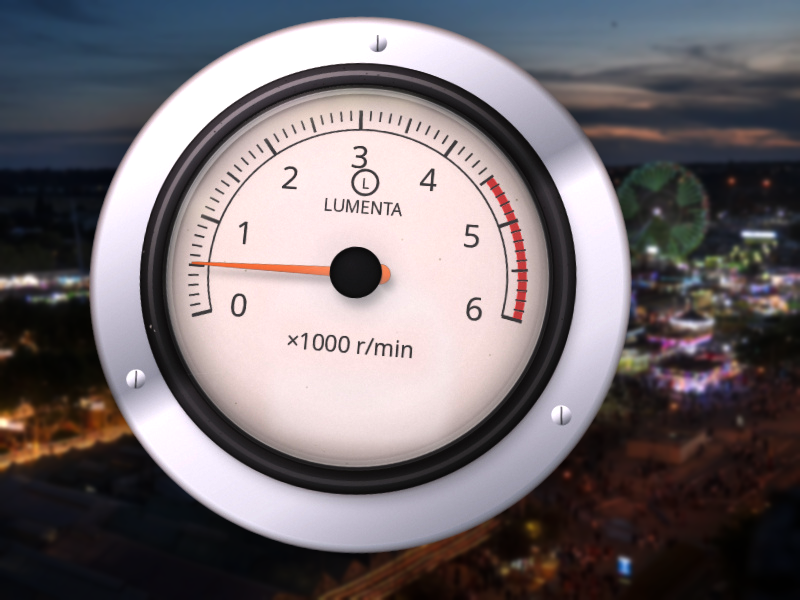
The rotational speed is 500 (rpm)
